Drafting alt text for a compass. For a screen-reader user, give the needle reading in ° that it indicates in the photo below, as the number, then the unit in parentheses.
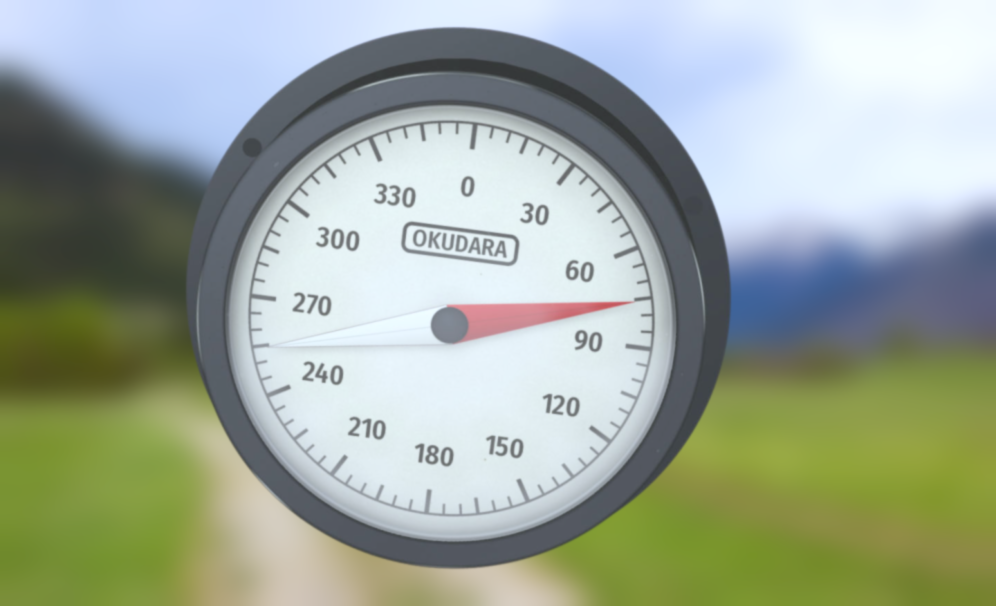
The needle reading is 75 (°)
